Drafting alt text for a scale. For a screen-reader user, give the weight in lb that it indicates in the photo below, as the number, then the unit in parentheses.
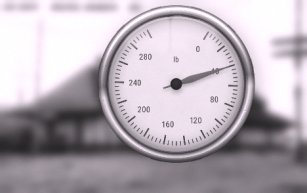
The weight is 40 (lb)
